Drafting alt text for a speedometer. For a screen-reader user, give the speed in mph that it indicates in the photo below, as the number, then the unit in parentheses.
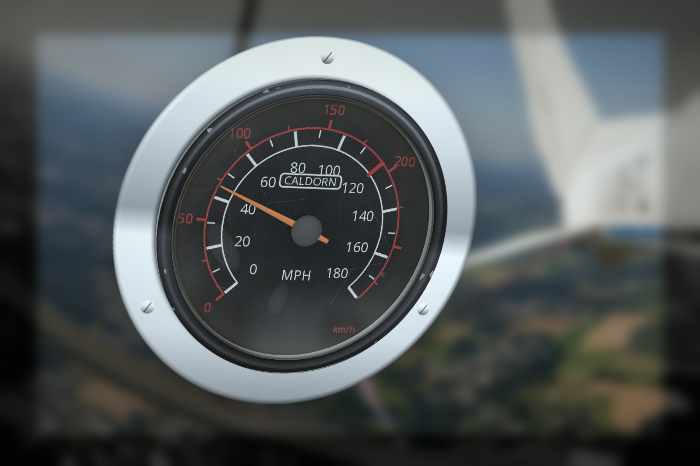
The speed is 45 (mph)
